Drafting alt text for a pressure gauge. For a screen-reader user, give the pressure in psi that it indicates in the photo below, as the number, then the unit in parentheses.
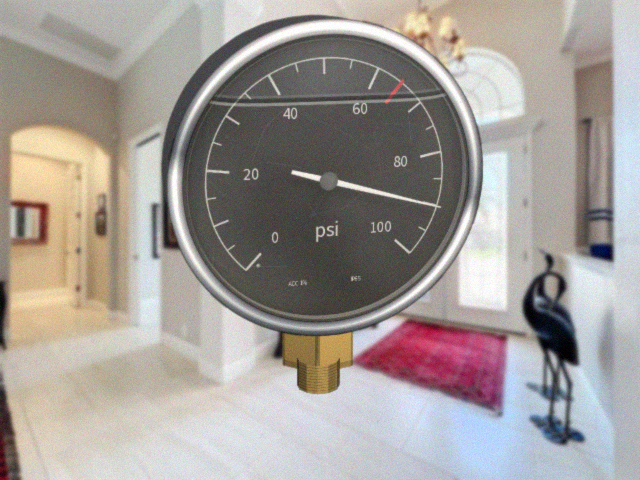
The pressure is 90 (psi)
